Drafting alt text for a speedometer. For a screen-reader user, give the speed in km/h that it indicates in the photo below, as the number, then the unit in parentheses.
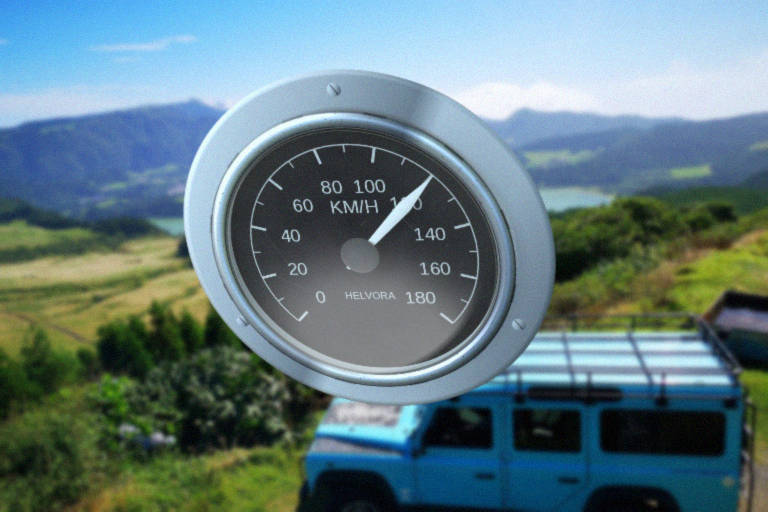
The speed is 120 (km/h)
